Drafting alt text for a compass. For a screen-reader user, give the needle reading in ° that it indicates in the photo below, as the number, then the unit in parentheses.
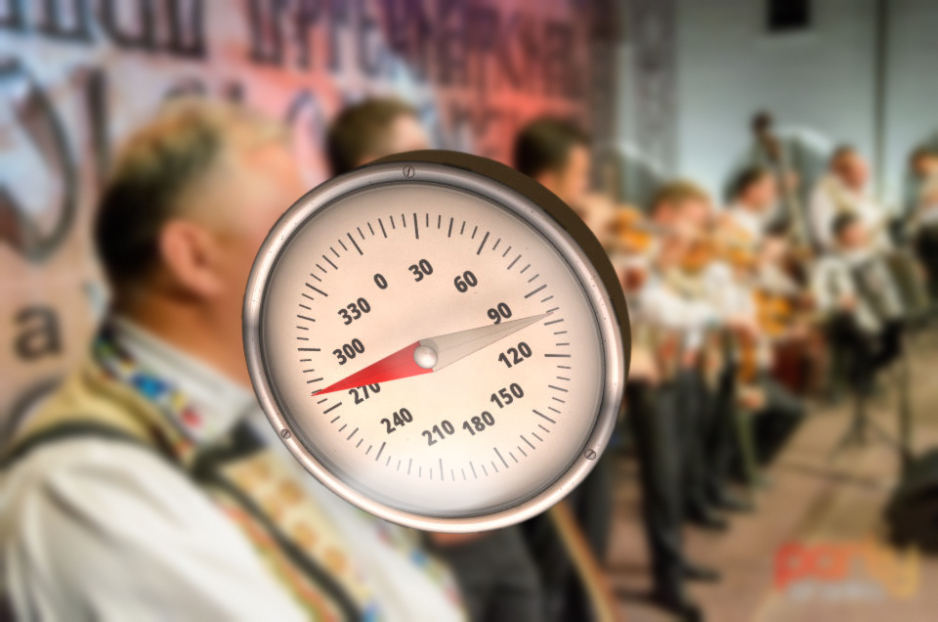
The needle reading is 280 (°)
